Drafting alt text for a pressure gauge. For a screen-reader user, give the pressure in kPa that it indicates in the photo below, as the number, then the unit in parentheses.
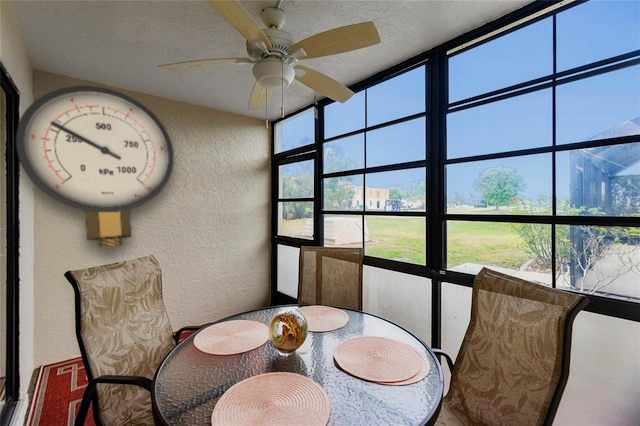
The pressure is 275 (kPa)
